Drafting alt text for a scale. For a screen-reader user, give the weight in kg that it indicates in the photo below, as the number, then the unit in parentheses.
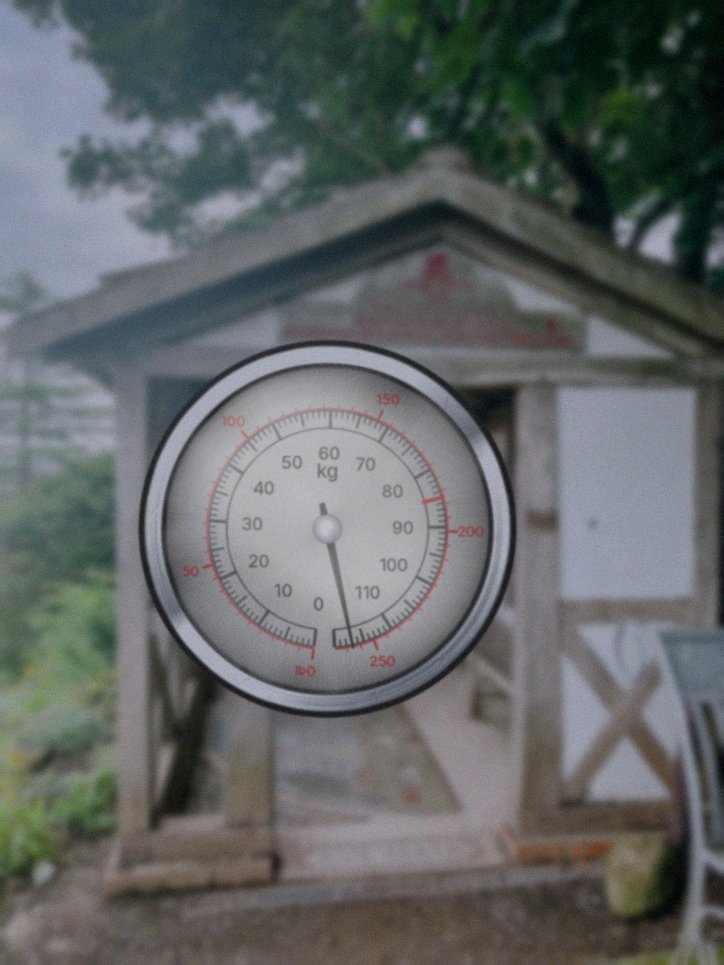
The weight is 117 (kg)
